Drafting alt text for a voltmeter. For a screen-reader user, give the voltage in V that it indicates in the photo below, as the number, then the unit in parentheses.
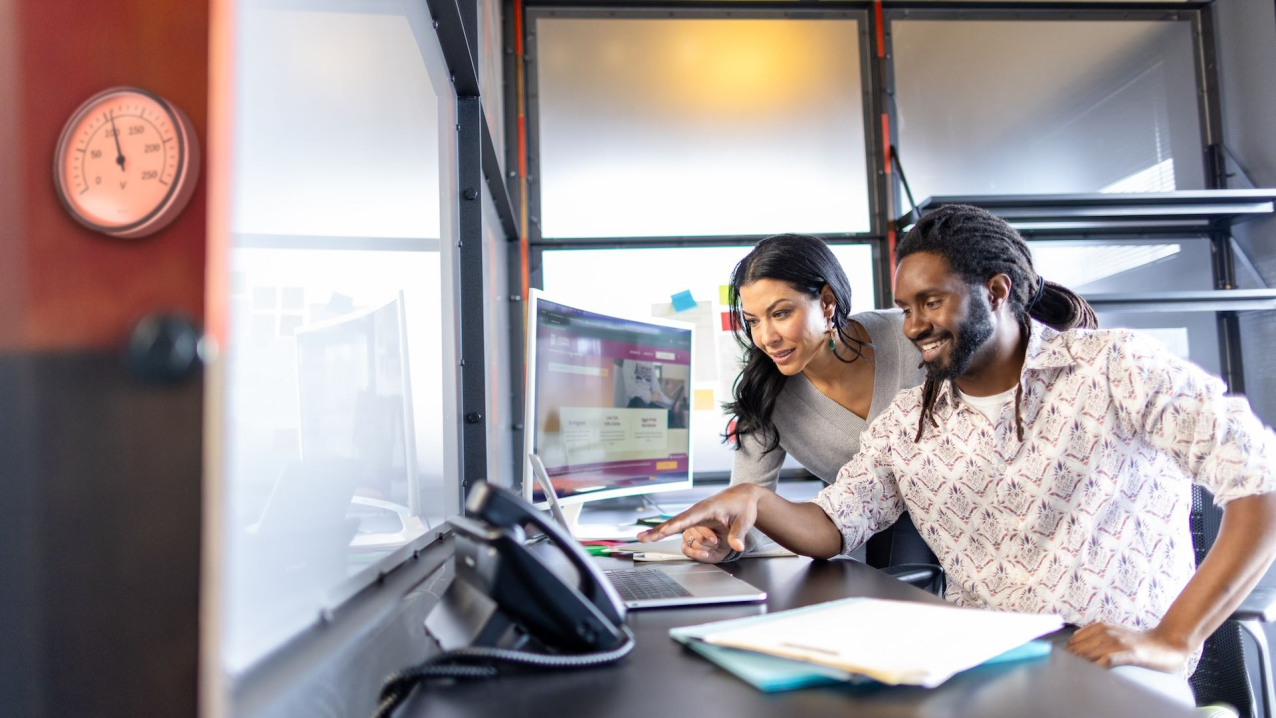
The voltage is 110 (V)
